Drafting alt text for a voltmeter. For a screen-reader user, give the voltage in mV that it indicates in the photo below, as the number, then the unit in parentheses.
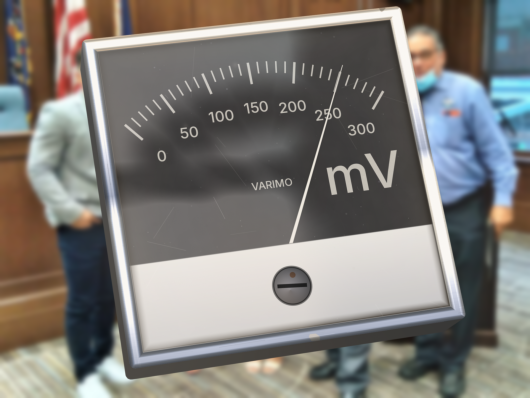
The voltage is 250 (mV)
